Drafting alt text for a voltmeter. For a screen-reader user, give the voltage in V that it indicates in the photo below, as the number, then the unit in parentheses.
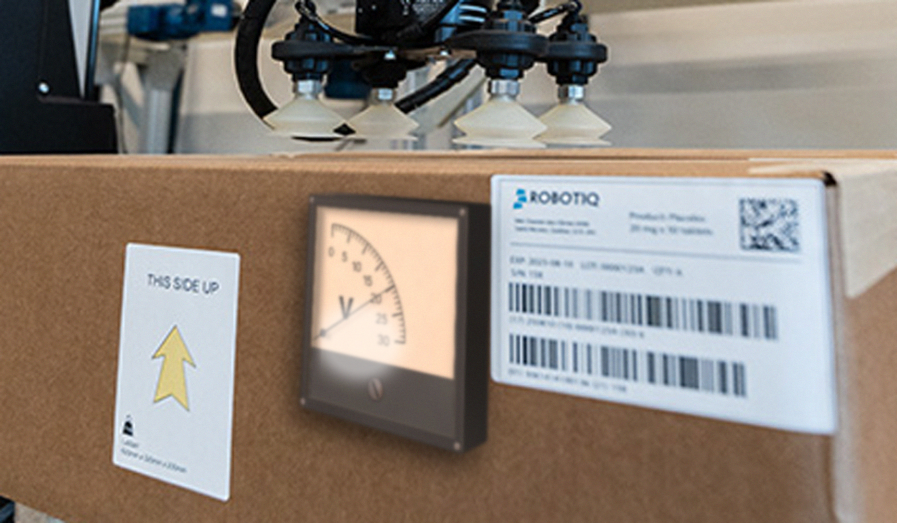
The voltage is 20 (V)
